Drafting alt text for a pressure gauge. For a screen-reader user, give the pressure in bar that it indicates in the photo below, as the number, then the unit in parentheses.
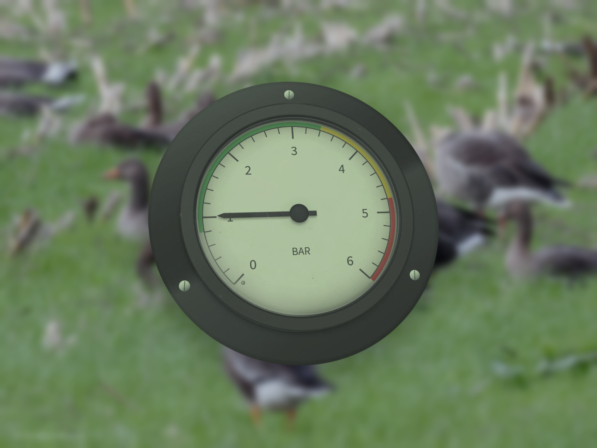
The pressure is 1 (bar)
